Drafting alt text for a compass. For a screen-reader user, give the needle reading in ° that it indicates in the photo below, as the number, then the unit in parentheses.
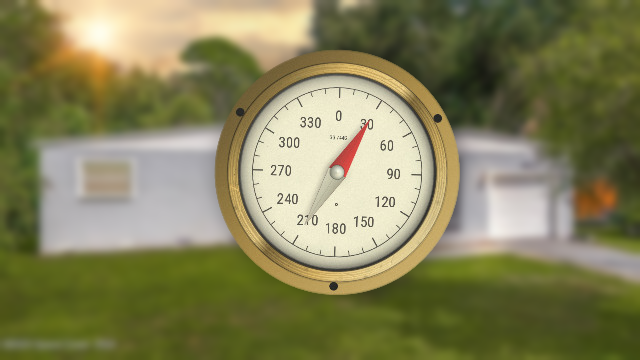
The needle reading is 30 (°)
